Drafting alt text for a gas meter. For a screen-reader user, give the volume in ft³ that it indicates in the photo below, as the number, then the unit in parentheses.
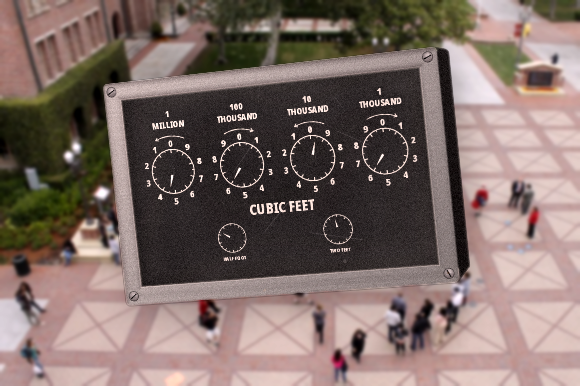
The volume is 459600 (ft³)
